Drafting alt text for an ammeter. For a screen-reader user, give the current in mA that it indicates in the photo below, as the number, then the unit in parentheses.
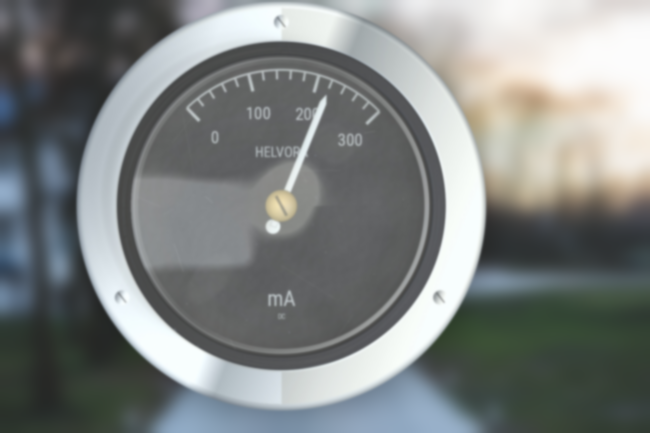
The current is 220 (mA)
